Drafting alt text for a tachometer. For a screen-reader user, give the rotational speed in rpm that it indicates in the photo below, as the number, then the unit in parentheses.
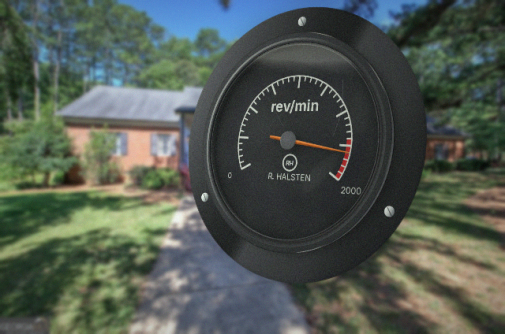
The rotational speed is 1800 (rpm)
